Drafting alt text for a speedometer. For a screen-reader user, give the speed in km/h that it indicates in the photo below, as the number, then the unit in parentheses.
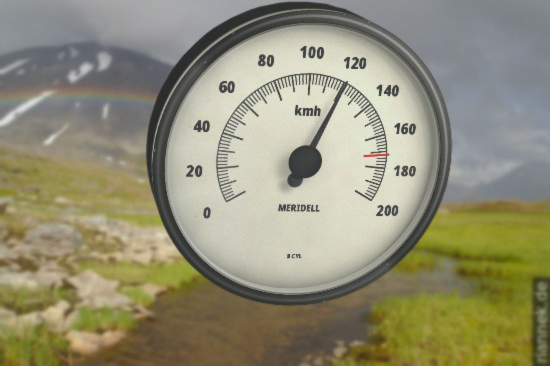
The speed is 120 (km/h)
